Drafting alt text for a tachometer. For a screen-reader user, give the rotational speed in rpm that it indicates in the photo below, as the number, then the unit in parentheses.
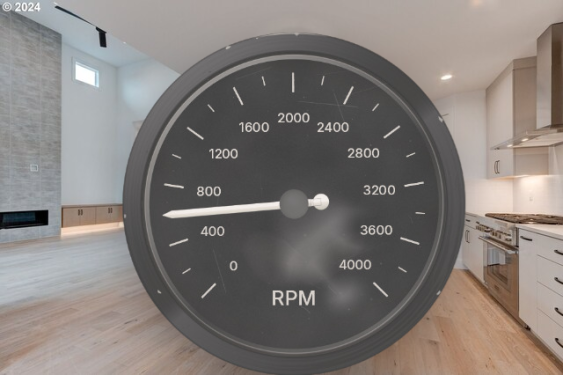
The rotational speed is 600 (rpm)
